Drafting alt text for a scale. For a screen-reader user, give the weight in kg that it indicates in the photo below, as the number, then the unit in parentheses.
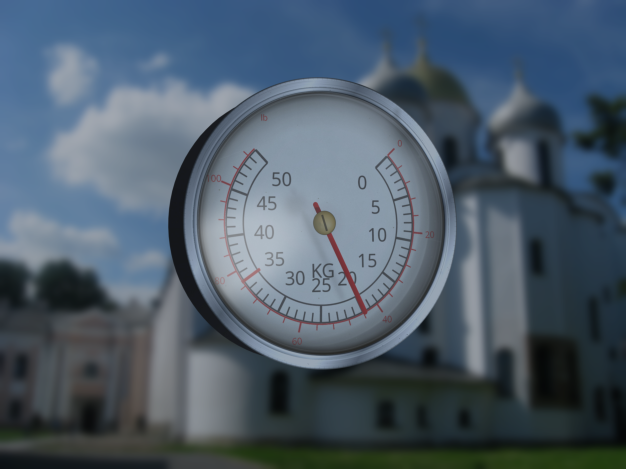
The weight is 20 (kg)
